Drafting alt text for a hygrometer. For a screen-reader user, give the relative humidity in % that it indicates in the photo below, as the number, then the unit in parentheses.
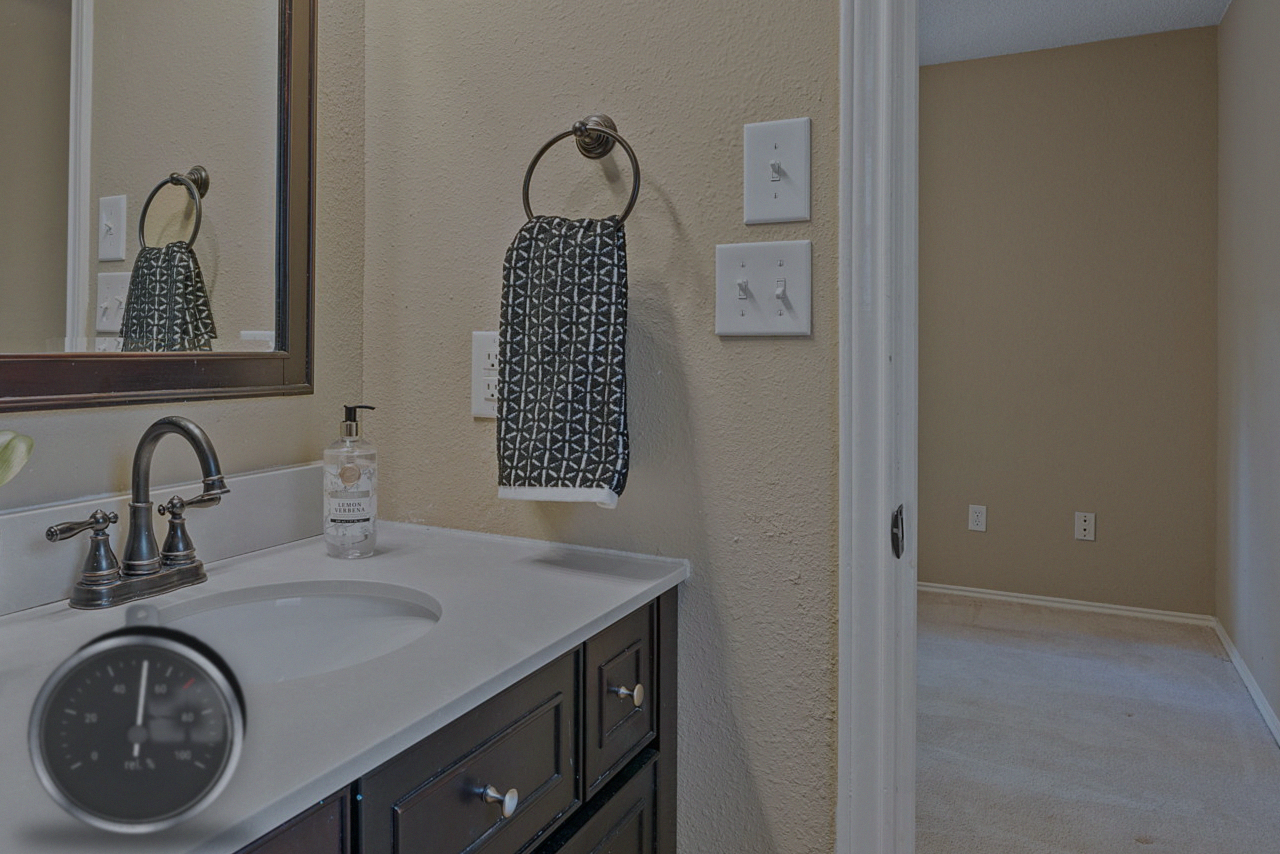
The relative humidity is 52 (%)
